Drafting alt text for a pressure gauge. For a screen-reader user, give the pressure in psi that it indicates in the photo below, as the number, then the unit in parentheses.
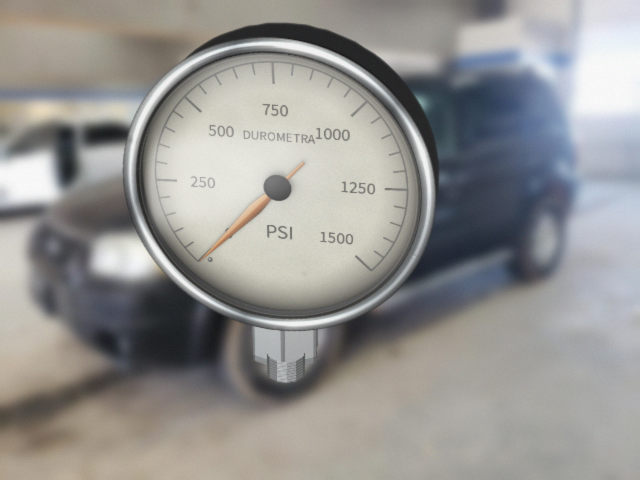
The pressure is 0 (psi)
